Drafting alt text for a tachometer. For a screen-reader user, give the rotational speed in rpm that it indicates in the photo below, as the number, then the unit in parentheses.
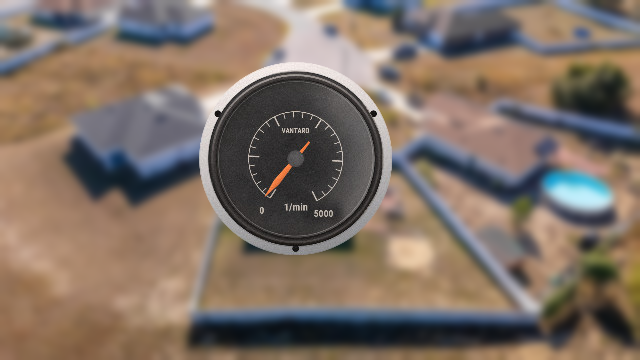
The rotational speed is 100 (rpm)
